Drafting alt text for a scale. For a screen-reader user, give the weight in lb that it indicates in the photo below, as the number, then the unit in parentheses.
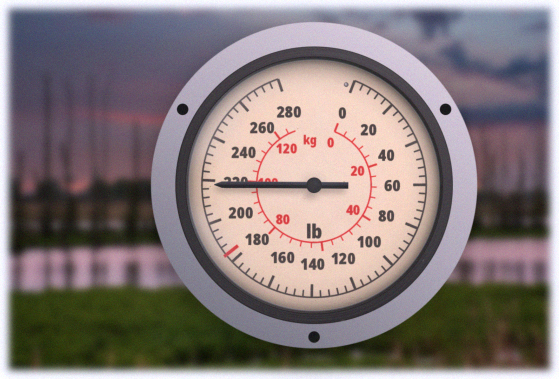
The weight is 218 (lb)
